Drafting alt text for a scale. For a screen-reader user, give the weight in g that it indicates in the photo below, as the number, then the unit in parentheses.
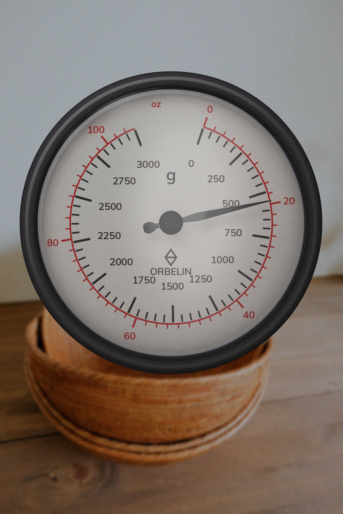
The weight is 550 (g)
